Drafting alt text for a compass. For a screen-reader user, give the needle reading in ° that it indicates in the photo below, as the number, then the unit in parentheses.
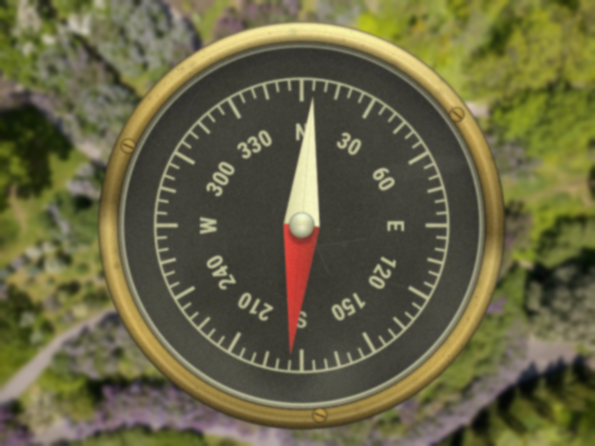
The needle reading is 185 (°)
